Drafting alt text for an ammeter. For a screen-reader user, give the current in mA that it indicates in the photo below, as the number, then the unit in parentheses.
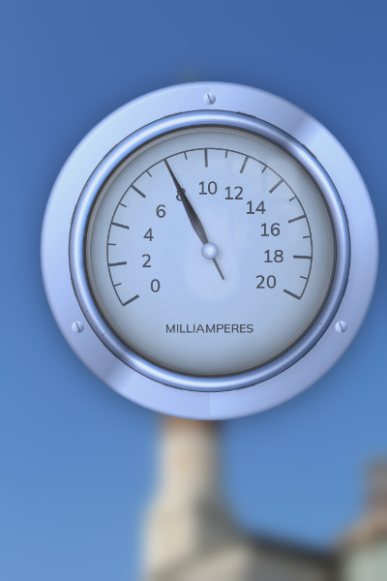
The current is 8 (mA)
